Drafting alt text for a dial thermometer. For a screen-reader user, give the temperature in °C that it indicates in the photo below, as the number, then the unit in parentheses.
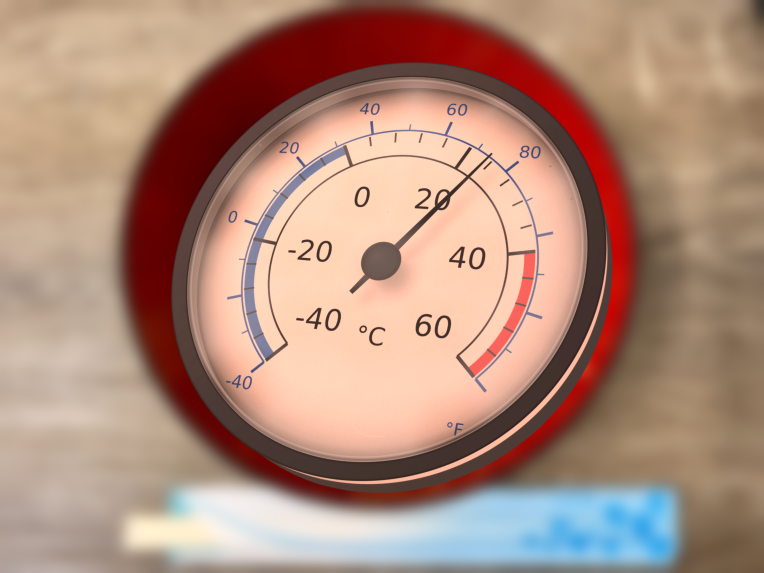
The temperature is 24 (°C)
